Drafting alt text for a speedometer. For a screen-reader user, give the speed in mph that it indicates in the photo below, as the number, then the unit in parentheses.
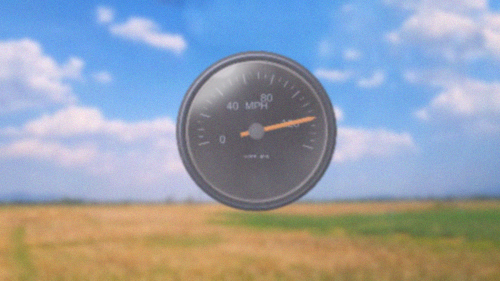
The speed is 120 (mph)
